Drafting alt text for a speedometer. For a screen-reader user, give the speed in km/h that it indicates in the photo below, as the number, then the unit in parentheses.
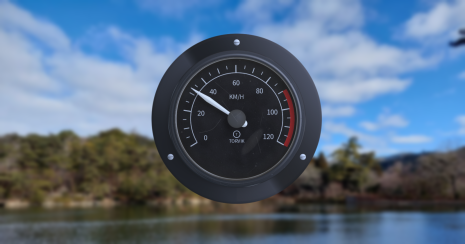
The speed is 32.5 (km/h)
